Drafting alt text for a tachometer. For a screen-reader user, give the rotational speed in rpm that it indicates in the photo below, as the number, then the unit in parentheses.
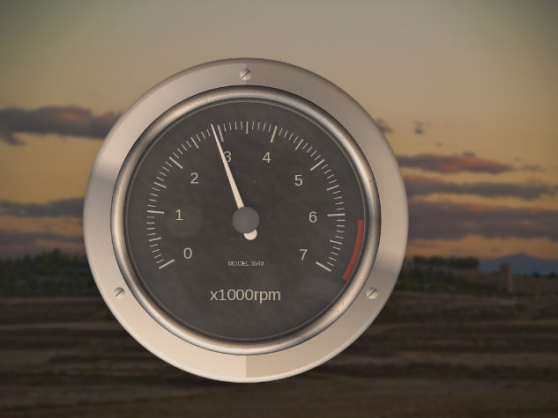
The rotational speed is 2900 (rpm)
